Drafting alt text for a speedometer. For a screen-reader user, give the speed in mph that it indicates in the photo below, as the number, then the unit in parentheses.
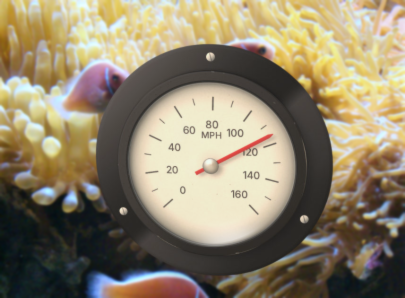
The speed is 115 (mph)
